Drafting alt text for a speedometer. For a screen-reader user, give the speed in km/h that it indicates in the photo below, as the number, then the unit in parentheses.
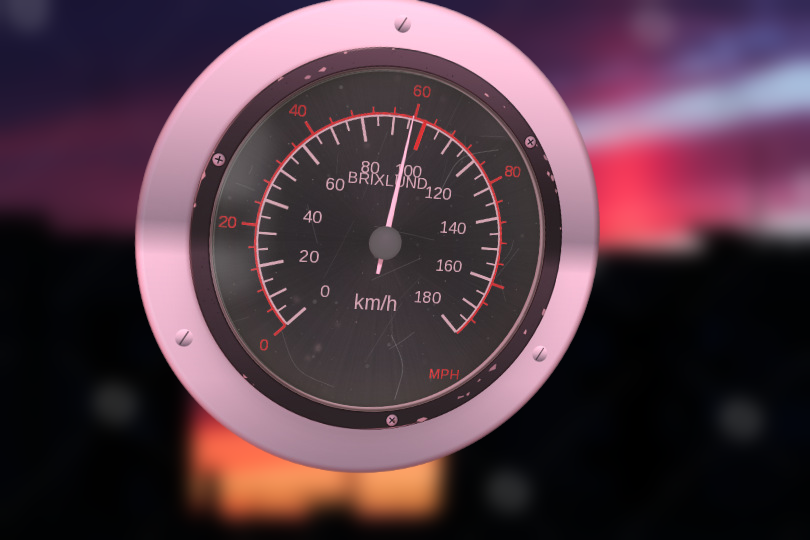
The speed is 95 (km/h)
